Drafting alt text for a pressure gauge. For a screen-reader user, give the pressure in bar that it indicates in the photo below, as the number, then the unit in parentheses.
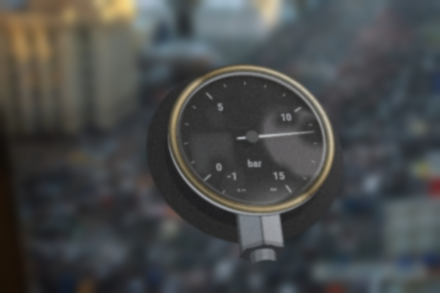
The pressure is 11.5 (bar)
